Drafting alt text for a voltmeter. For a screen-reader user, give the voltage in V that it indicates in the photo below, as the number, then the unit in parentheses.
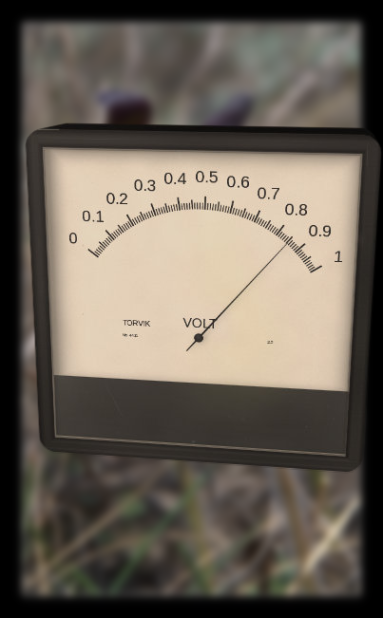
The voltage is 0.85 (V)
